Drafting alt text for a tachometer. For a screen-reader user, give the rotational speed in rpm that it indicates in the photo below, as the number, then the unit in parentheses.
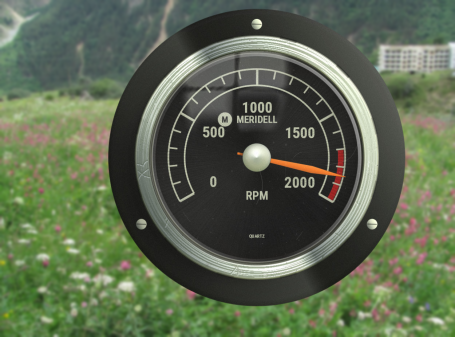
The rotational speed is 1850 (rpm)
